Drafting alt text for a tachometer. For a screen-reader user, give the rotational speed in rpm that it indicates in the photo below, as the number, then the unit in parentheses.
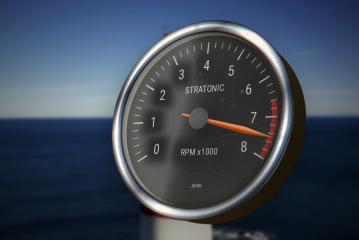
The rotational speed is 7500 (rpm)
